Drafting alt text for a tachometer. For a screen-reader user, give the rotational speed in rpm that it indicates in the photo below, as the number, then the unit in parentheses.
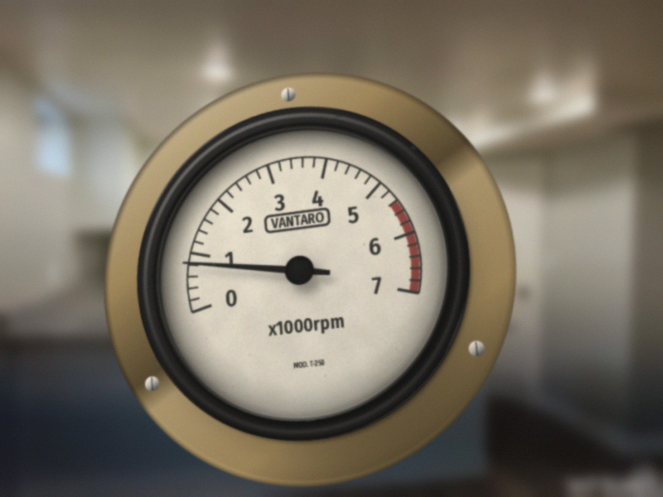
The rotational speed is 800 (rpm)
